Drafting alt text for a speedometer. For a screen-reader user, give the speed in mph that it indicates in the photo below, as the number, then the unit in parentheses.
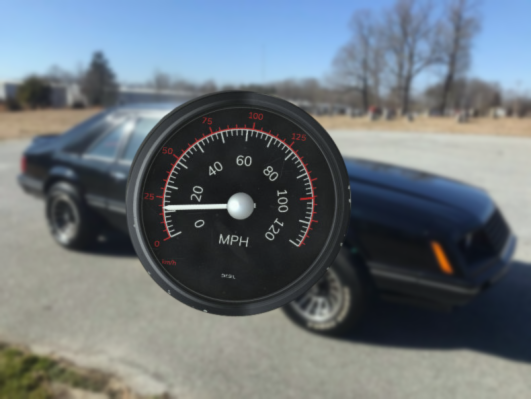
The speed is 12 (mph)
